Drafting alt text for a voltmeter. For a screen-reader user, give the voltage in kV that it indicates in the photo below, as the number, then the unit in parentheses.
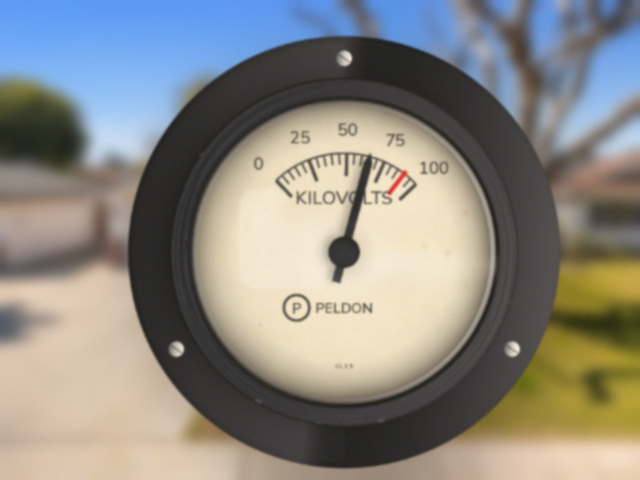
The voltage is 65 (kV)
